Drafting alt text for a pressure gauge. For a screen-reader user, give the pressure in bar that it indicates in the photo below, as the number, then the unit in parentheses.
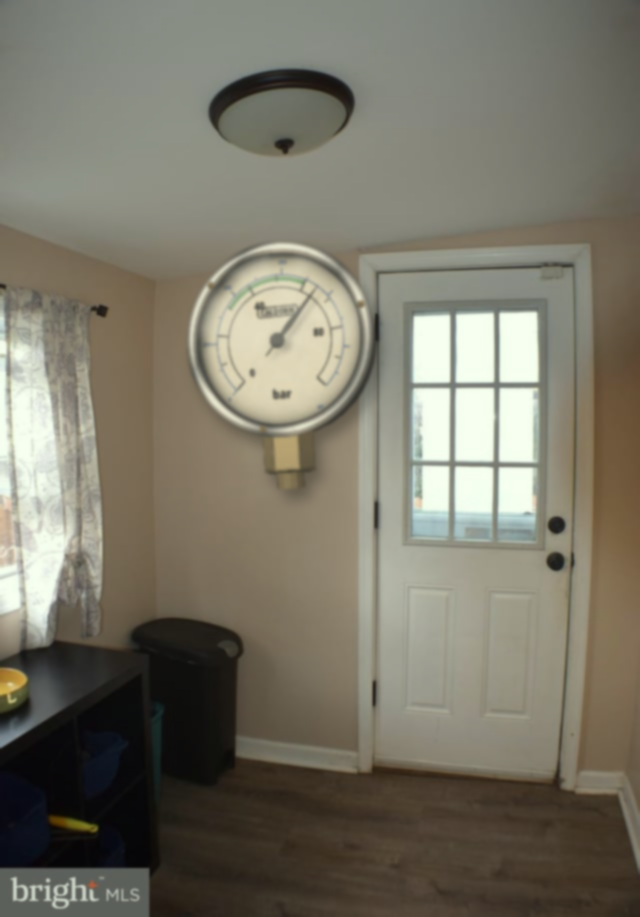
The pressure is 65 (bar)
